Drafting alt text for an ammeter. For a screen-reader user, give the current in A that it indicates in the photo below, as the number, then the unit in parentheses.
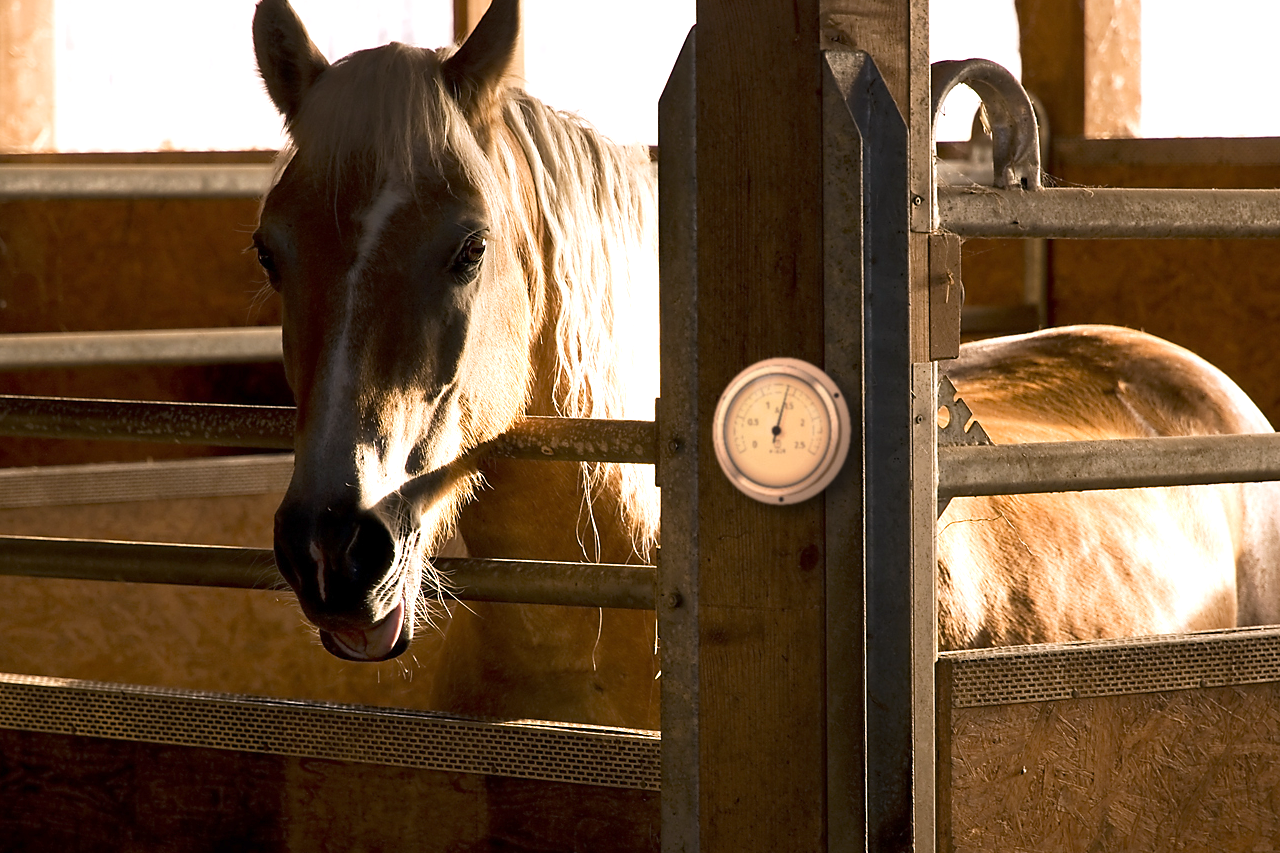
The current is 1.4 (A)
